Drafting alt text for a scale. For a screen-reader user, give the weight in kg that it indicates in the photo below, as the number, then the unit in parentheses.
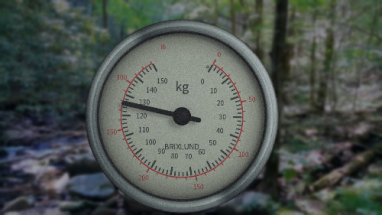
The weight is 126 (kg)
